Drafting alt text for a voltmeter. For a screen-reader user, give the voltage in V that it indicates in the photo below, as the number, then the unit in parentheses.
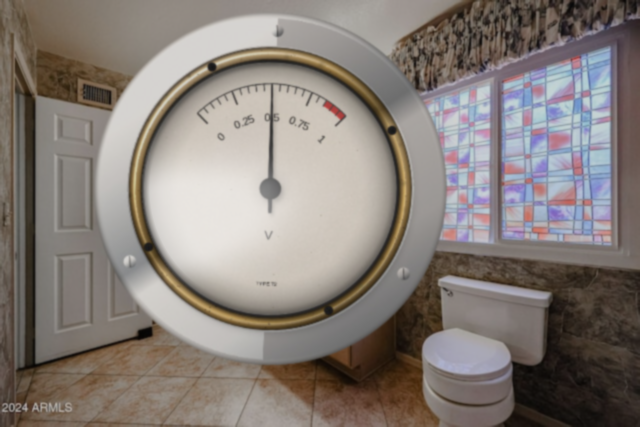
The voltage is 0.5 (V)
